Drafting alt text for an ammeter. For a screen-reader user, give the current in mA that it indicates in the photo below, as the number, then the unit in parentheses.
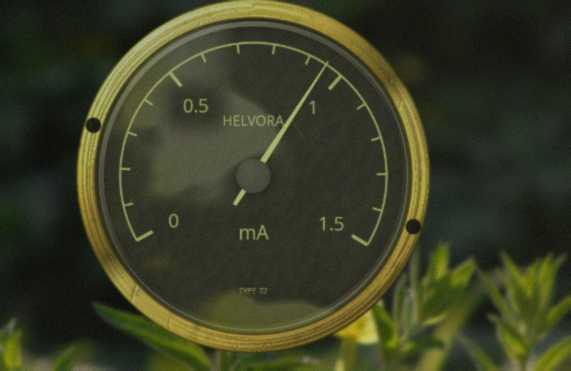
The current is 0.95 (mA)
